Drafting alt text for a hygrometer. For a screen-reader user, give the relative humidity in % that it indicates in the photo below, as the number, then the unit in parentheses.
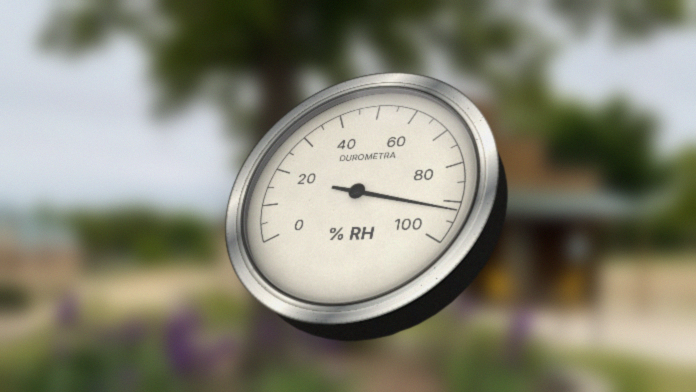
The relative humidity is 92.5 (%)
